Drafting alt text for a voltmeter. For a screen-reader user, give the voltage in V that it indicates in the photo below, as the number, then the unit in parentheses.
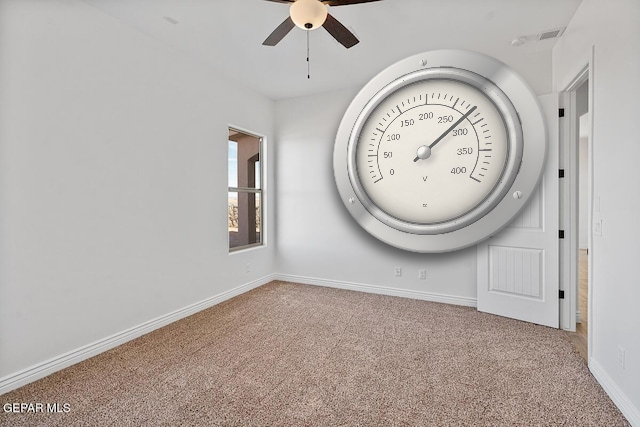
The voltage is 280 (V)
